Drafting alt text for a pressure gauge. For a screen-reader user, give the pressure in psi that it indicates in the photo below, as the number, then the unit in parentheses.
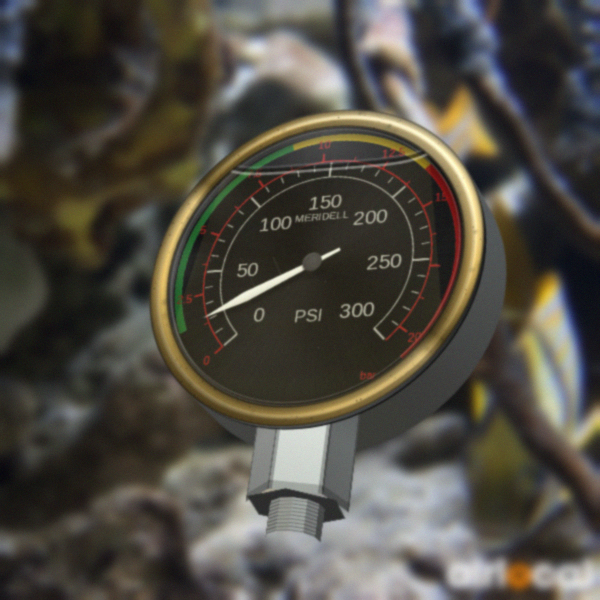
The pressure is 20 (psi)
